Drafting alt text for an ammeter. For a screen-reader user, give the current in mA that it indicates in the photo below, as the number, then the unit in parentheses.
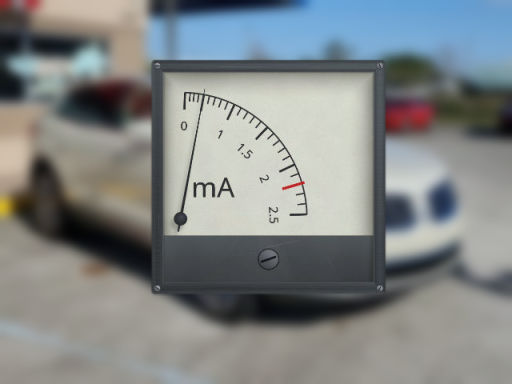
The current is 0.5 (mA)
